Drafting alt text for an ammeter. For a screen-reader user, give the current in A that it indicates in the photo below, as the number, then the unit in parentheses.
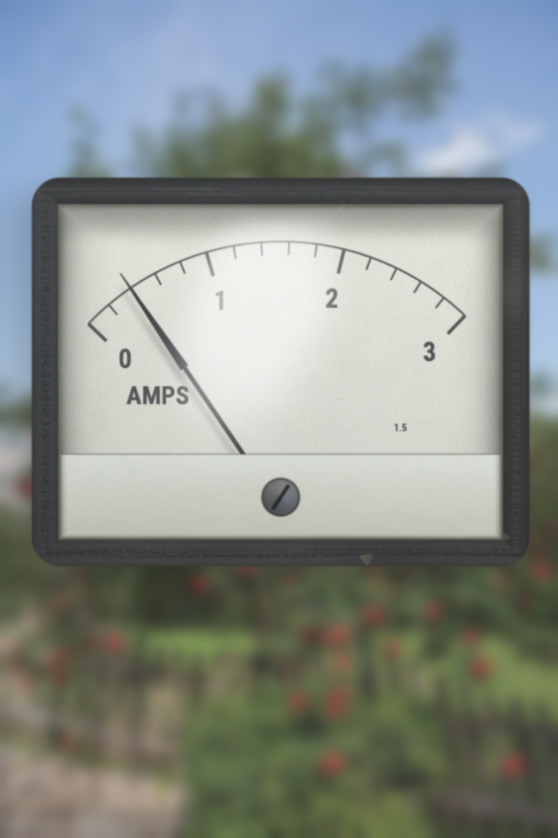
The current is 0.4 (A)
